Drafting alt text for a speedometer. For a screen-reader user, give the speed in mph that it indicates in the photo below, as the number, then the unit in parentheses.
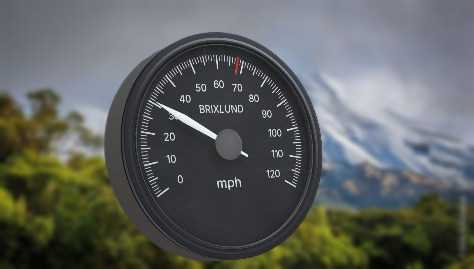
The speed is 30 (mph)
